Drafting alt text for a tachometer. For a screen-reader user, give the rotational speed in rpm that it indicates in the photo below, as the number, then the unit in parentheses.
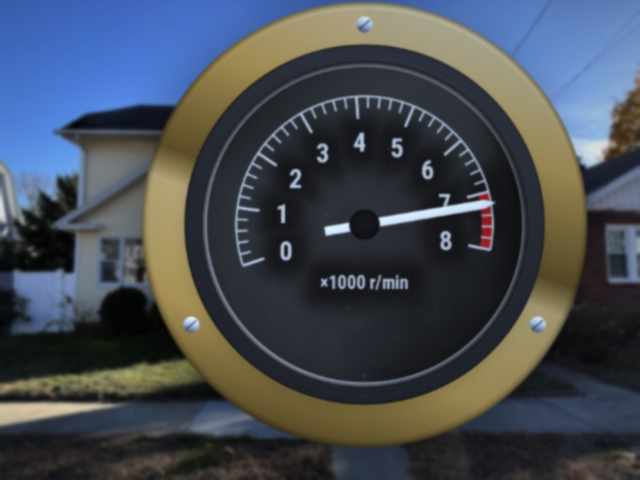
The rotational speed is 7200 (rpm)
